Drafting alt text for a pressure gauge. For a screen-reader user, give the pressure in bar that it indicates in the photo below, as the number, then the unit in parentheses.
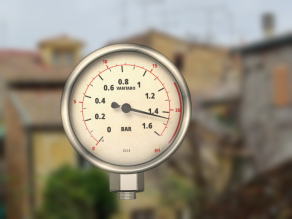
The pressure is 1.45 (bar)
